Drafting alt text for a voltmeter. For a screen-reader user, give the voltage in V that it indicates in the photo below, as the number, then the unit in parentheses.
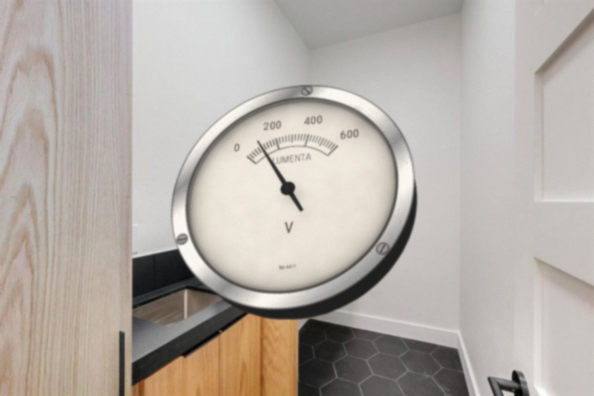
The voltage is 100 (V)
